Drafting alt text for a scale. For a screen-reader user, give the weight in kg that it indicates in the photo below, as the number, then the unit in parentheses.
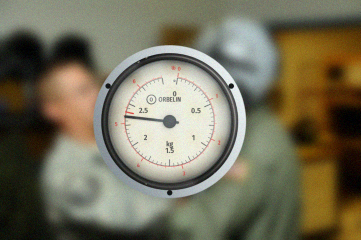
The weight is 2.35 (kg)
